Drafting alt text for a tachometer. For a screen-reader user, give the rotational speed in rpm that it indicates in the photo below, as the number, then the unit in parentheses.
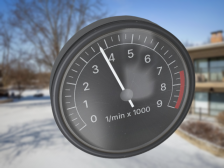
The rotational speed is 3750 (rpm)
